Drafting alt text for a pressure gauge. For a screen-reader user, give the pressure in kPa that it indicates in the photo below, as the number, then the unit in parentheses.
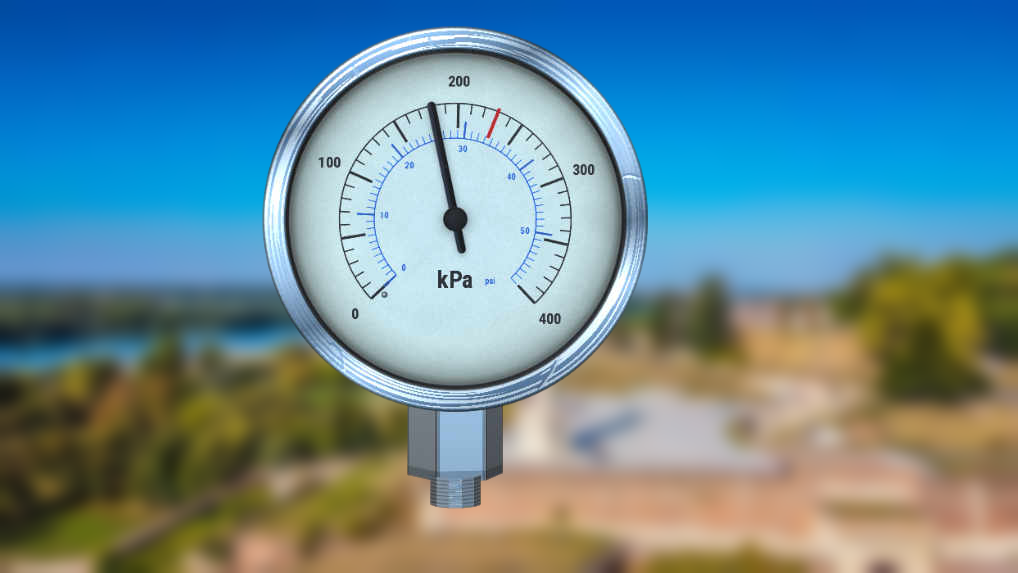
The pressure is 180 (kPa)
